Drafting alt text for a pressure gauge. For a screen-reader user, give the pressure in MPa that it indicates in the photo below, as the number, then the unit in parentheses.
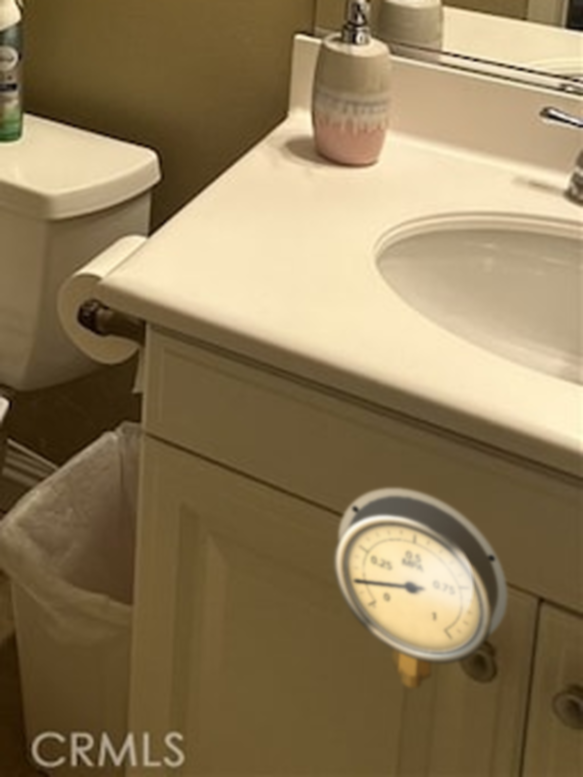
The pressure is 0.1 (MPa)
